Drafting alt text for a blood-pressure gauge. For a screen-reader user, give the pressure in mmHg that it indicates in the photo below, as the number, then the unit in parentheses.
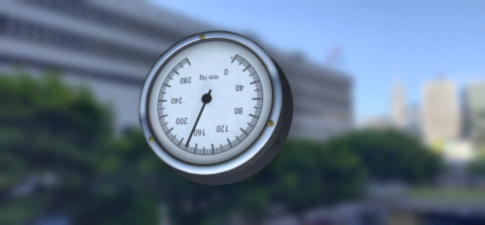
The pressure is 170 (mmHg)
